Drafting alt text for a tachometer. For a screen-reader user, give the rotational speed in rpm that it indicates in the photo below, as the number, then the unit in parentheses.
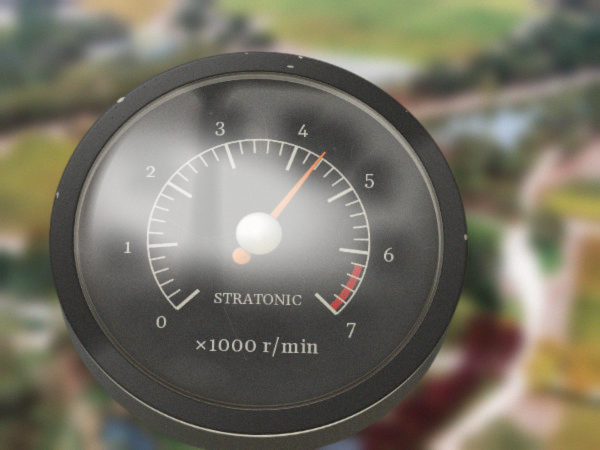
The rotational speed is 4400 (rpm)
